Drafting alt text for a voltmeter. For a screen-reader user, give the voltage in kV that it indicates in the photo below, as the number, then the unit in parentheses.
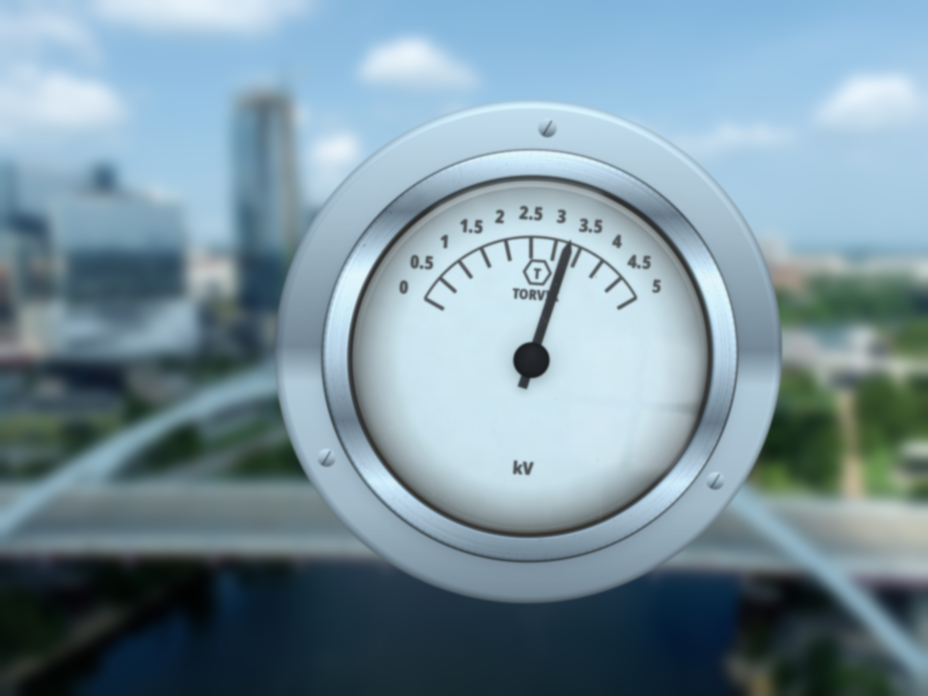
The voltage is 3.25 (kV)
